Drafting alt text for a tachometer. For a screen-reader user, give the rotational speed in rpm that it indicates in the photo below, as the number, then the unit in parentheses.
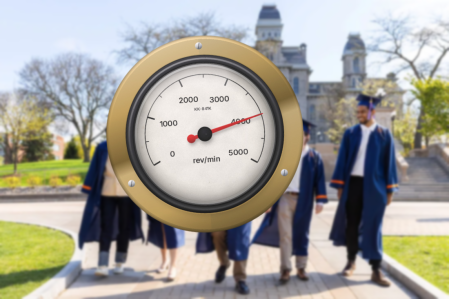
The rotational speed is 4000 (rpm)
